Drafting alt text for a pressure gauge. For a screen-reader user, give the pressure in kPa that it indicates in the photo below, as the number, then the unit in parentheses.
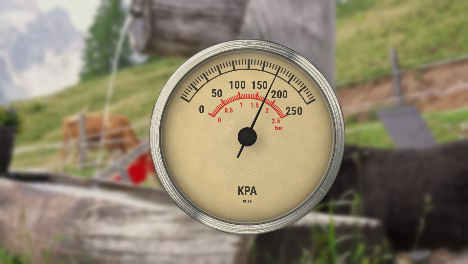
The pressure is 175 (kPa)
